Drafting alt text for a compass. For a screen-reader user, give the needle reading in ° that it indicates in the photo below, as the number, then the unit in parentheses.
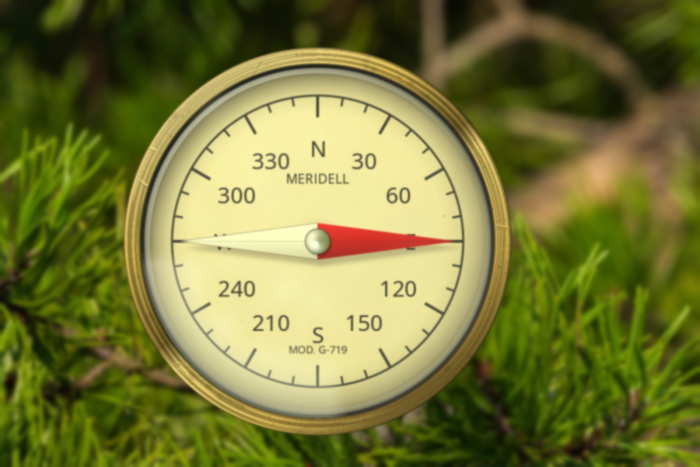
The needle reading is 90 (°)
